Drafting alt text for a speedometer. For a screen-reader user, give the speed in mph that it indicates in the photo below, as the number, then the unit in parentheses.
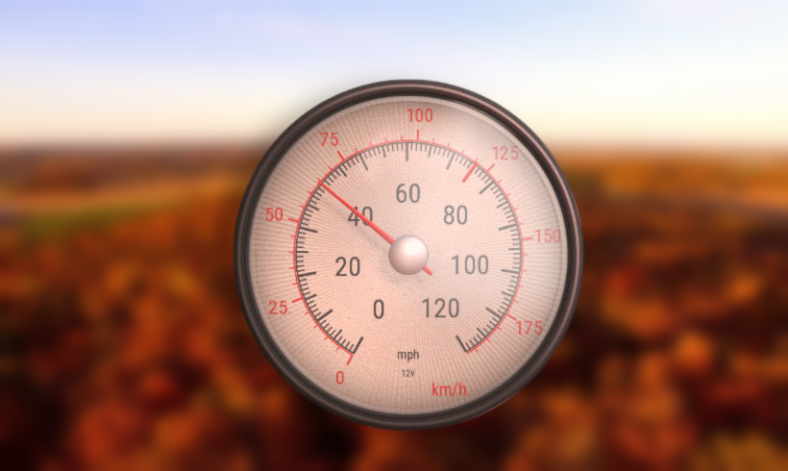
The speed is 40 (mph)
